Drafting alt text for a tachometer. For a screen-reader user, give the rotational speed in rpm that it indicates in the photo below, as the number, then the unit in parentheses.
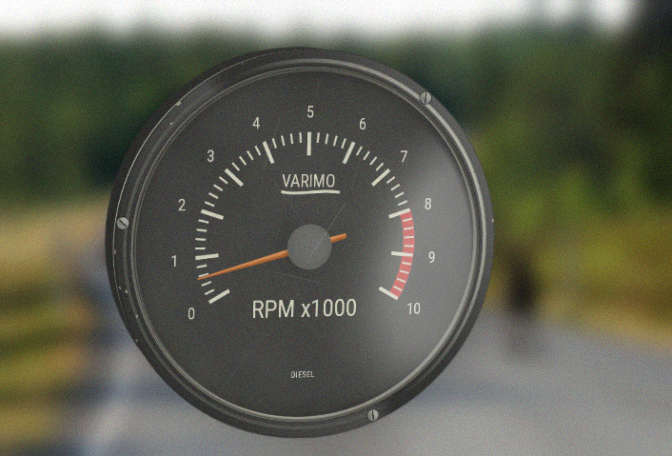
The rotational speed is 600 (rpm)
